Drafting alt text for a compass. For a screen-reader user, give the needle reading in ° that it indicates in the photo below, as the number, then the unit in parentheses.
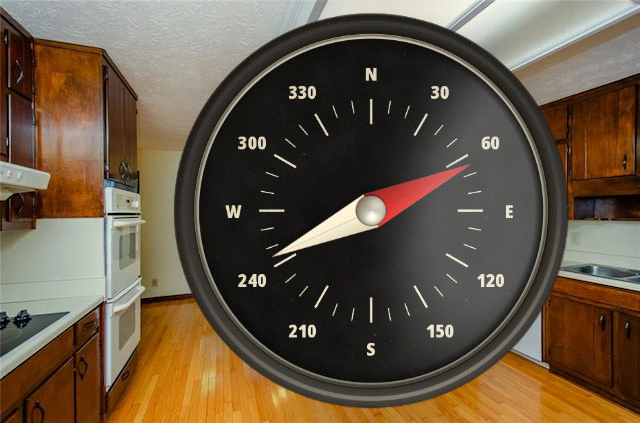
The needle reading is 65 (°)
